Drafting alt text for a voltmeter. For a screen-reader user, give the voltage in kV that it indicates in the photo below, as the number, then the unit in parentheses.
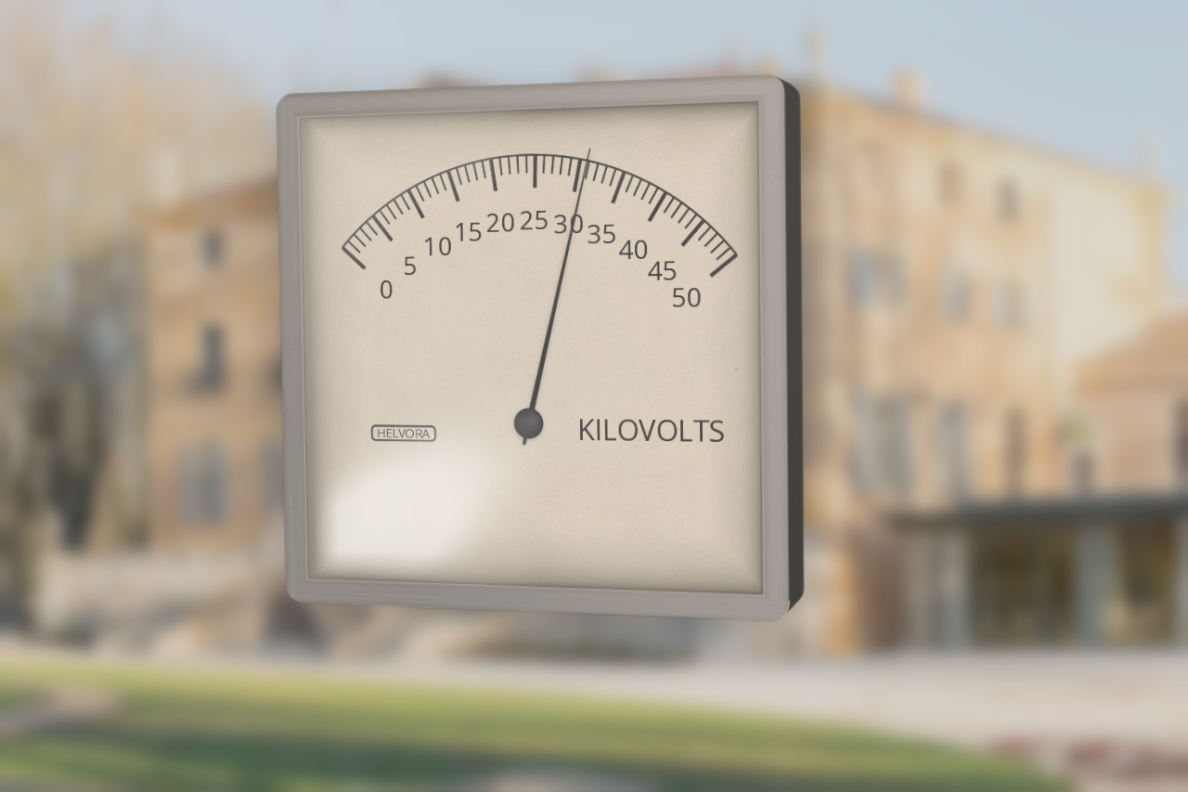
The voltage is 31 (kV)
